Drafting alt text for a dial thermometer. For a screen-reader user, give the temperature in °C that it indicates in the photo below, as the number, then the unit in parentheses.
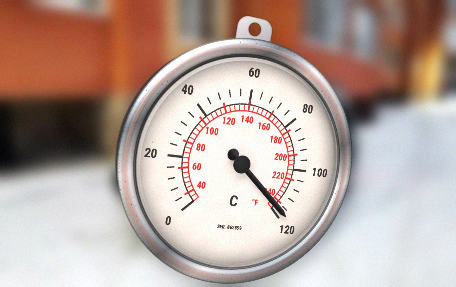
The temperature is 118 (°C)
